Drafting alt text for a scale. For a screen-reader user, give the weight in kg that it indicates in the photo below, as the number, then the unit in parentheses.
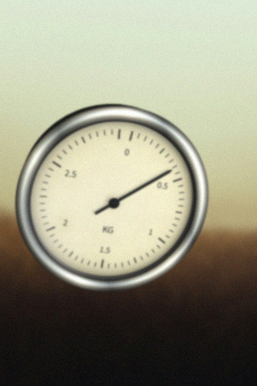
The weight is 0.4 (kg)
